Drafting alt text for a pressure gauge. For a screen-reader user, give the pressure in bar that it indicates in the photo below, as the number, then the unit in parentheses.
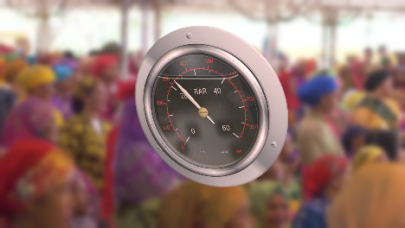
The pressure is 22.5 (bar)
